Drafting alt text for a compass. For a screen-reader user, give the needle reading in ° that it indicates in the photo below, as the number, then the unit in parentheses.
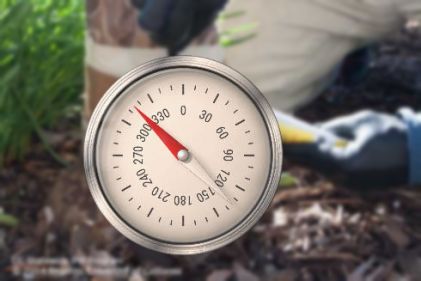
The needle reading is 315 (°)
